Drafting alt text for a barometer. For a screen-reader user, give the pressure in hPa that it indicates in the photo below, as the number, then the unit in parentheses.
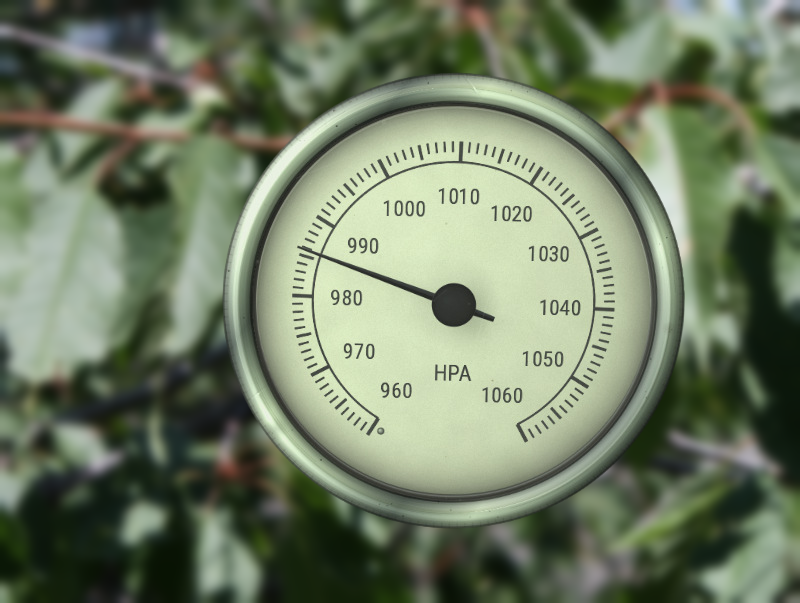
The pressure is 986 (hPa)
